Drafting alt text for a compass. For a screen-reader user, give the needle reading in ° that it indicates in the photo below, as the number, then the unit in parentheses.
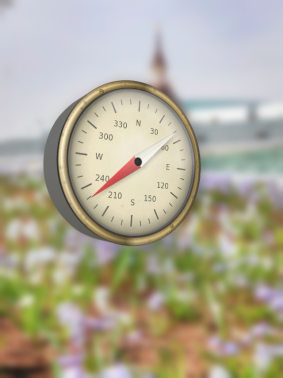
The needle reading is 230 (°)
